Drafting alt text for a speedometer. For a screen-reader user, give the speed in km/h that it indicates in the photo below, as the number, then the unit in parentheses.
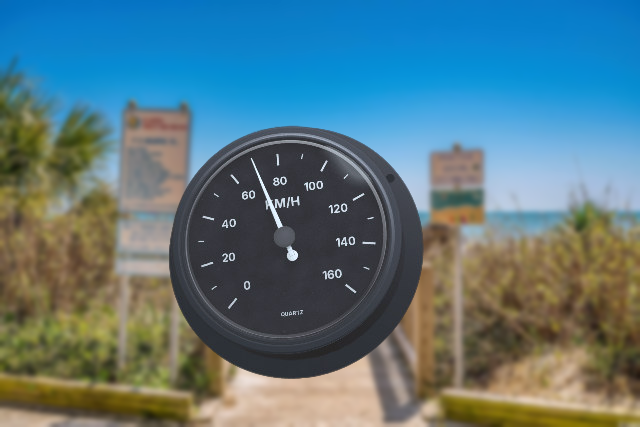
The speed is 70 (km/h)
